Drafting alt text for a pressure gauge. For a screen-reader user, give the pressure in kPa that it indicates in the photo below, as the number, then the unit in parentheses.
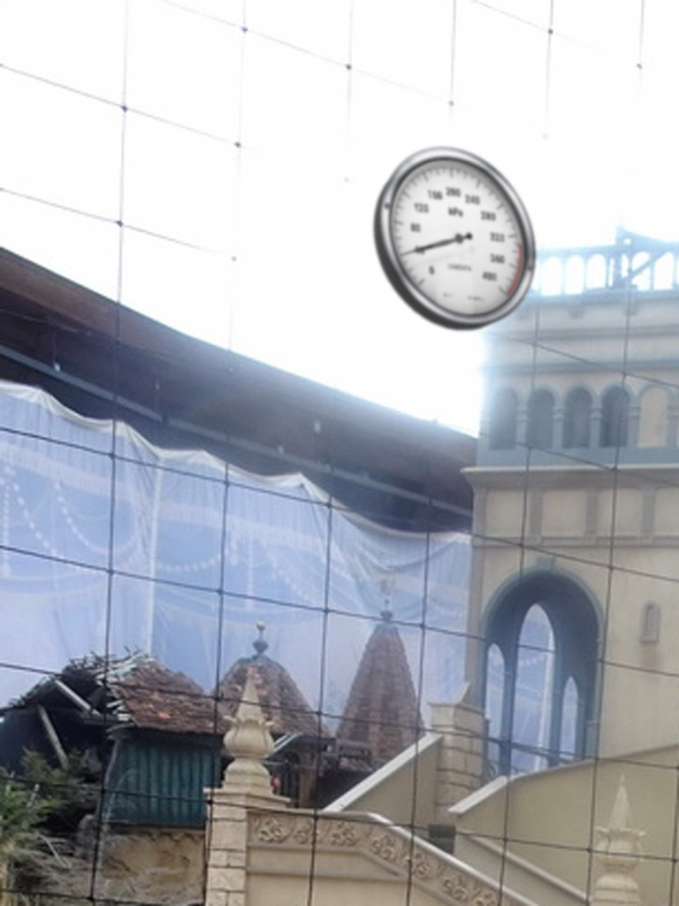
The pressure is 40 (kPa)
